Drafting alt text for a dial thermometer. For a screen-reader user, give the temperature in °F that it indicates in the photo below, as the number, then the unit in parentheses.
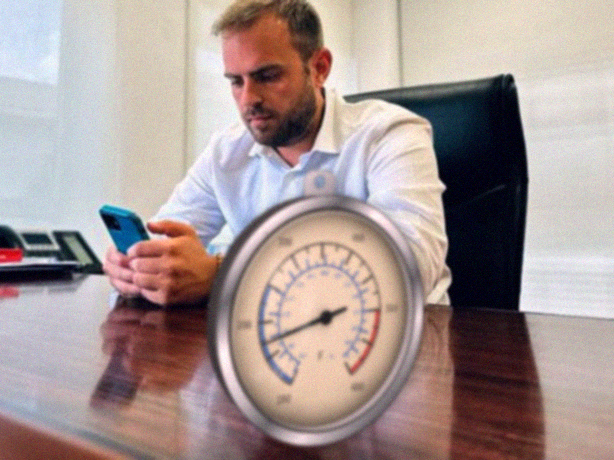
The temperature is 175 (°F)
